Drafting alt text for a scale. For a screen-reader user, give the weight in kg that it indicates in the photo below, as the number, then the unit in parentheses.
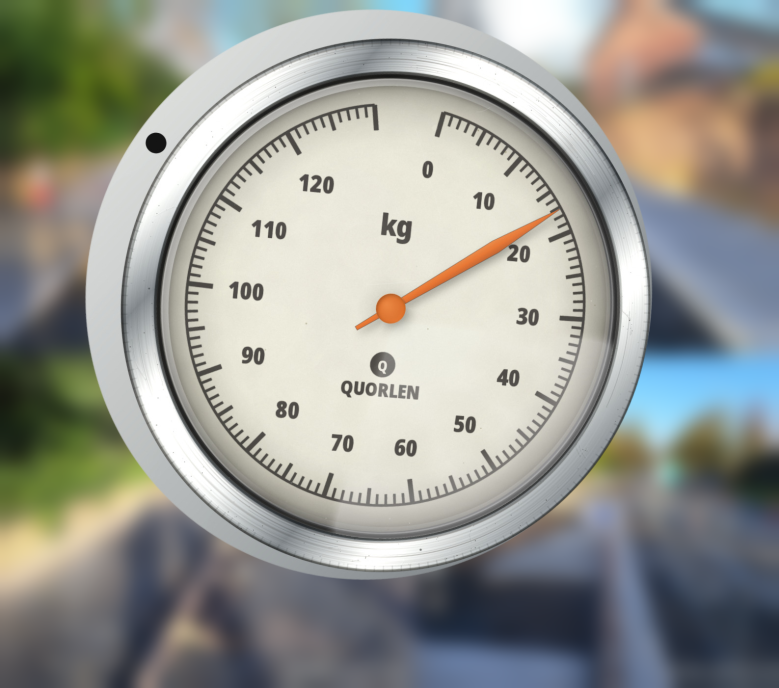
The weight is 17 (kg)
